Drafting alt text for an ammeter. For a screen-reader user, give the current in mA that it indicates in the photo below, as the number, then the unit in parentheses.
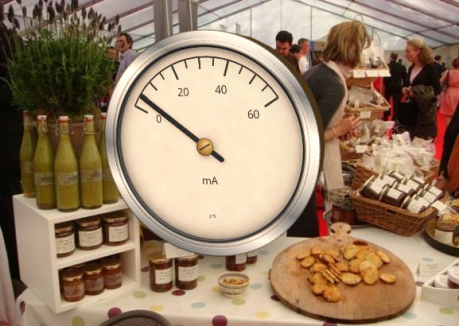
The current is 5 (mA)
